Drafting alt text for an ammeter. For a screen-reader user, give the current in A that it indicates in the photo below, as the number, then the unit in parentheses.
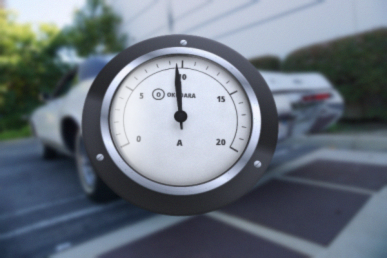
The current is 9.5 (A)
